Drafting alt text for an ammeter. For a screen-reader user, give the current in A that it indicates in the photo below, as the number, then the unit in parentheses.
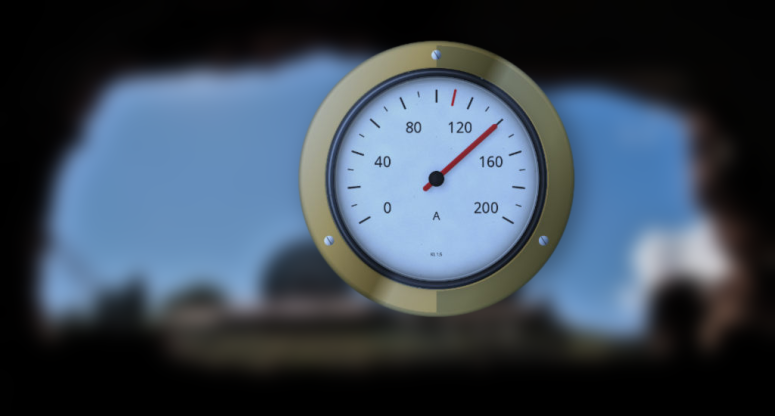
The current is 140 (A)
